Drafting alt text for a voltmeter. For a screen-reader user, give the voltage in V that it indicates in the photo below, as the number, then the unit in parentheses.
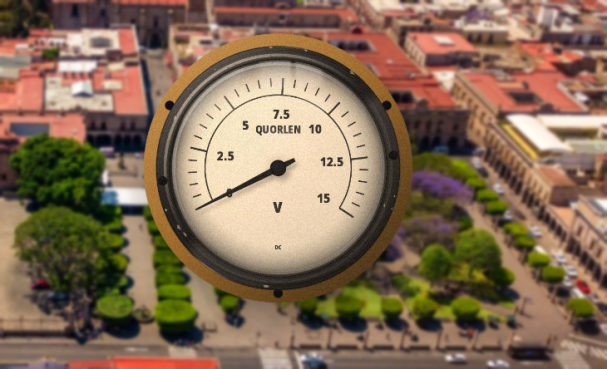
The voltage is 0 (V)
